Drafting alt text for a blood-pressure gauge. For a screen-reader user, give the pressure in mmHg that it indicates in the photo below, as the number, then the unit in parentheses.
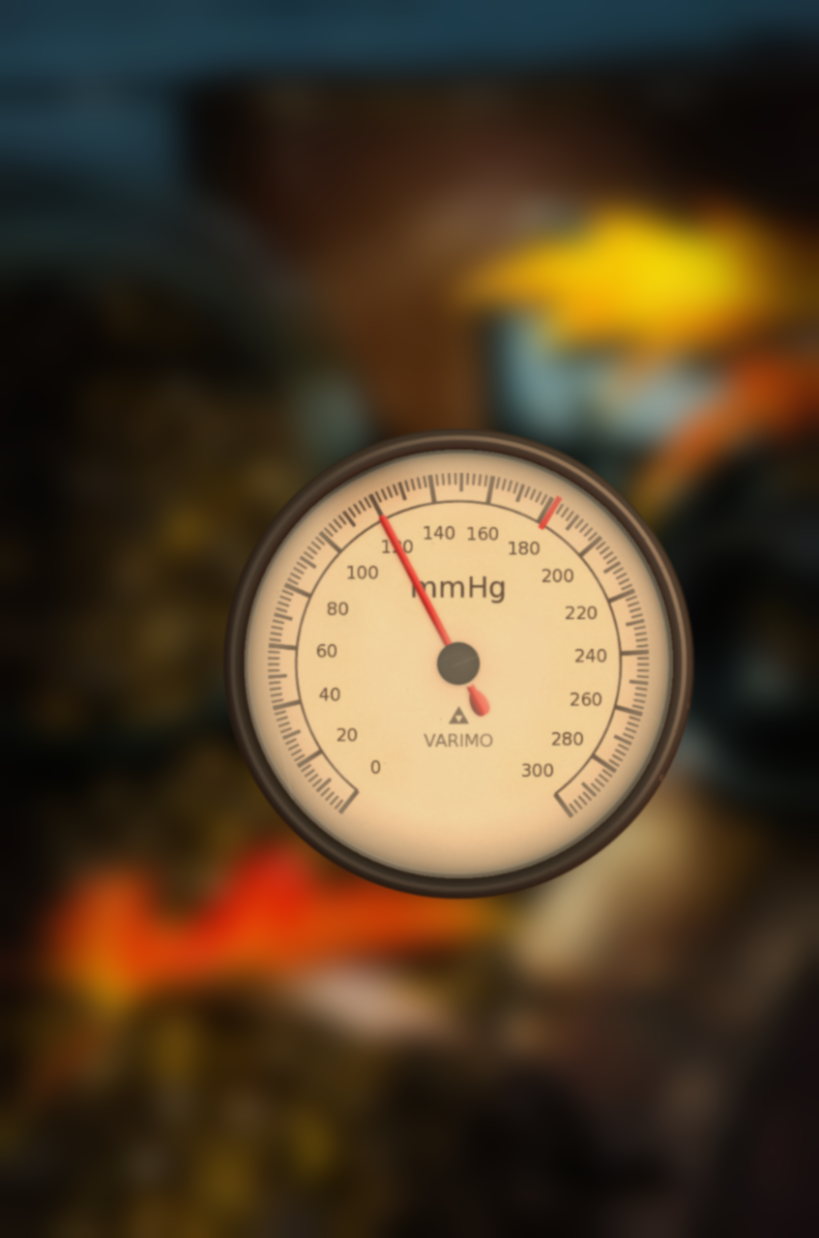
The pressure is 120 (mmHg)
